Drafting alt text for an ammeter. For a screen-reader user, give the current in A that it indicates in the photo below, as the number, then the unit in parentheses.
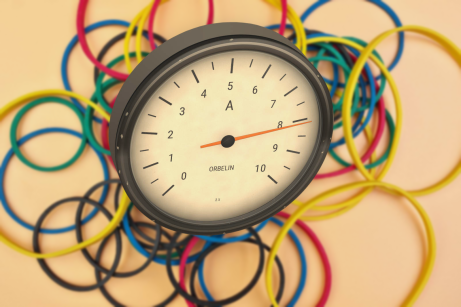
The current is 8 (A)
